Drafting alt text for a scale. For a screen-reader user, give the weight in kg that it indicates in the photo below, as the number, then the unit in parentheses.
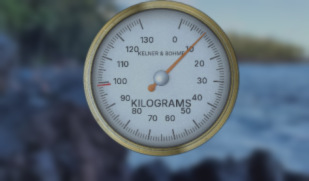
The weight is 10 (kg)
